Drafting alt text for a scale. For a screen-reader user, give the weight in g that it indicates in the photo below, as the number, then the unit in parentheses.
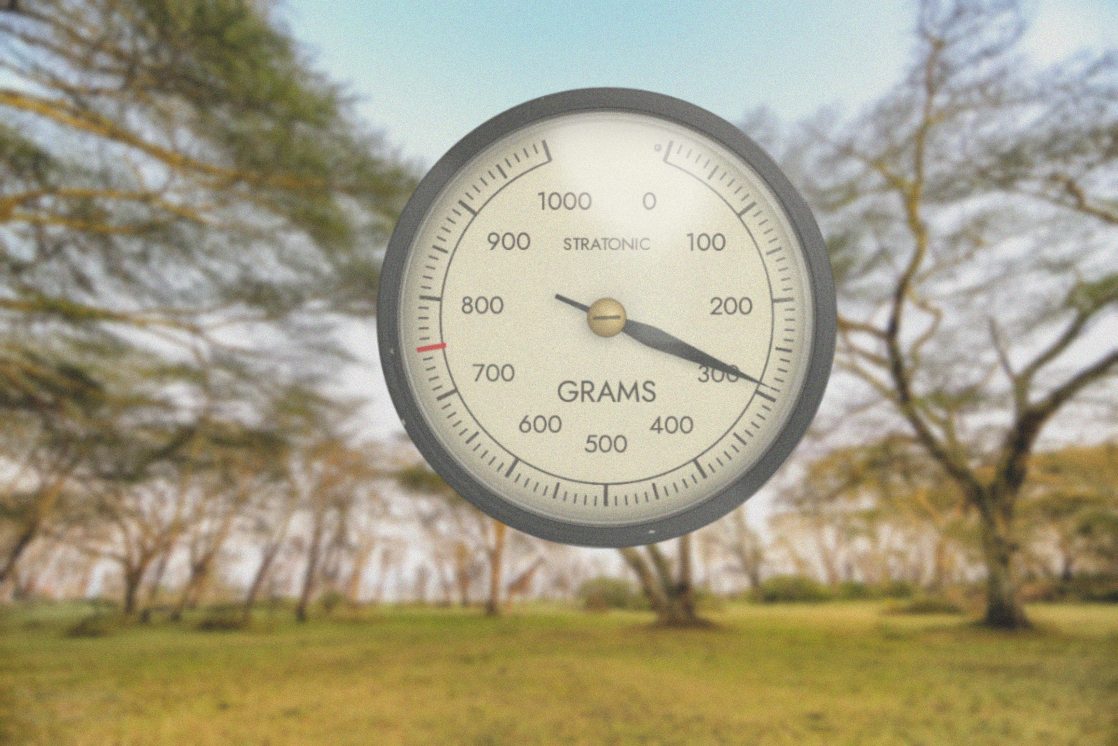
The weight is 290 (g)
